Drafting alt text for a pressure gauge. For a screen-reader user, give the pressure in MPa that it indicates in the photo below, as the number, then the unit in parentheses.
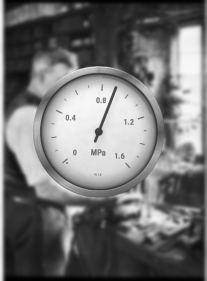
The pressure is 0.9 (MPa)
